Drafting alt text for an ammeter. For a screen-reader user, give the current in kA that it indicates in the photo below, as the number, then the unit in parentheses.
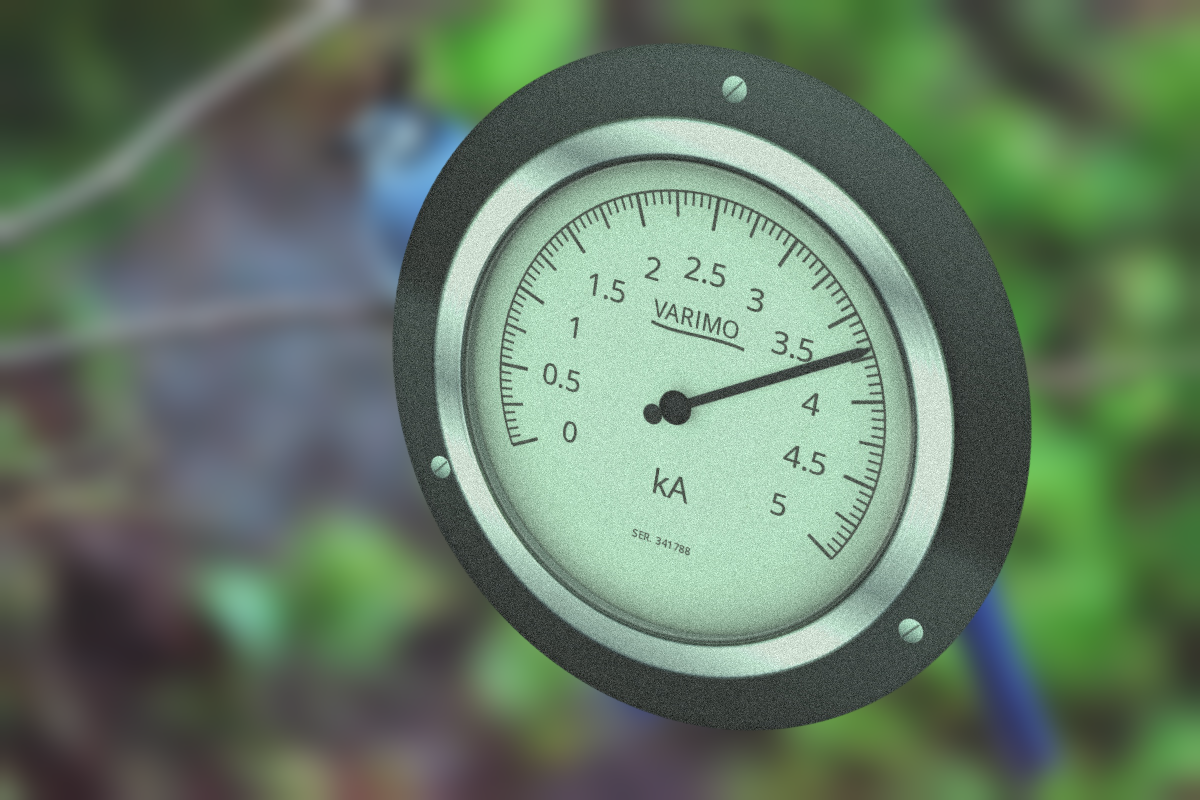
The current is 3.7 (kA)
